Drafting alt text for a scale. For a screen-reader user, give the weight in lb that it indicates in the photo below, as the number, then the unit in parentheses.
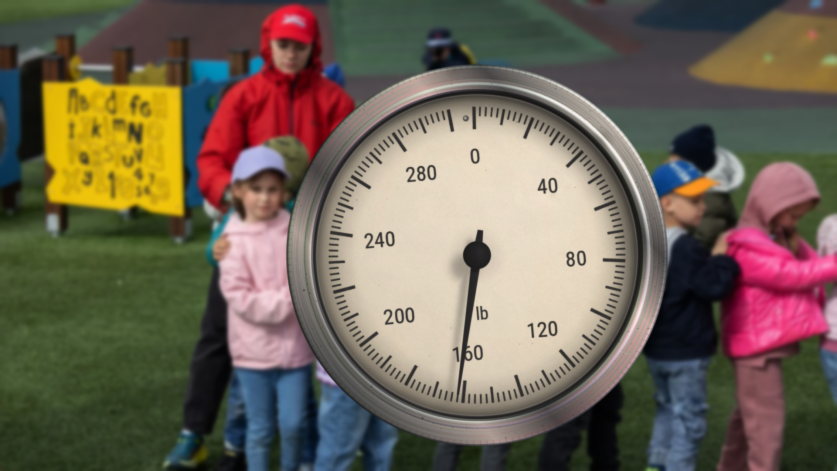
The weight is 162 (lb)
